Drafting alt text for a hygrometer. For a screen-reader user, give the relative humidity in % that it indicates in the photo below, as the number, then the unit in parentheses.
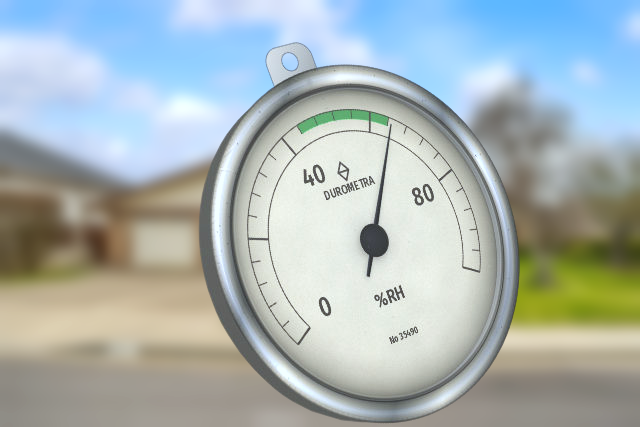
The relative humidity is 64 (%)
